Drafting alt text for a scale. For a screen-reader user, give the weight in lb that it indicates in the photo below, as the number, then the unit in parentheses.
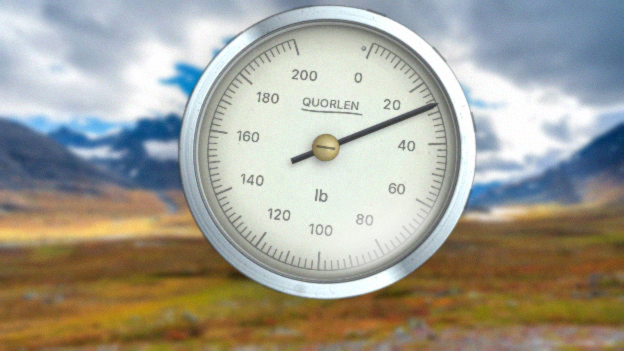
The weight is 28 (lb)
